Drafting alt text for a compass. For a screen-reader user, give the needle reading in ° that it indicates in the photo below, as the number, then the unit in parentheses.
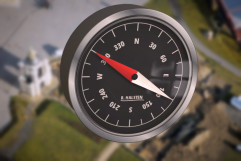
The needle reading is 300 (°)
